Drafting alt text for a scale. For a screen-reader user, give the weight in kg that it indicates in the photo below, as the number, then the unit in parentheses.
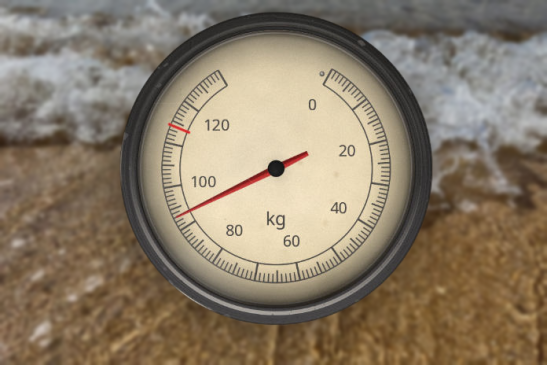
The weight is 93 (kg)
